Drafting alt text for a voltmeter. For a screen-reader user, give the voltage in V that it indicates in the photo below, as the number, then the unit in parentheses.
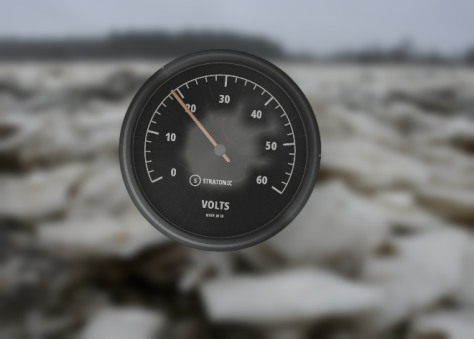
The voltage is 19 (V)
